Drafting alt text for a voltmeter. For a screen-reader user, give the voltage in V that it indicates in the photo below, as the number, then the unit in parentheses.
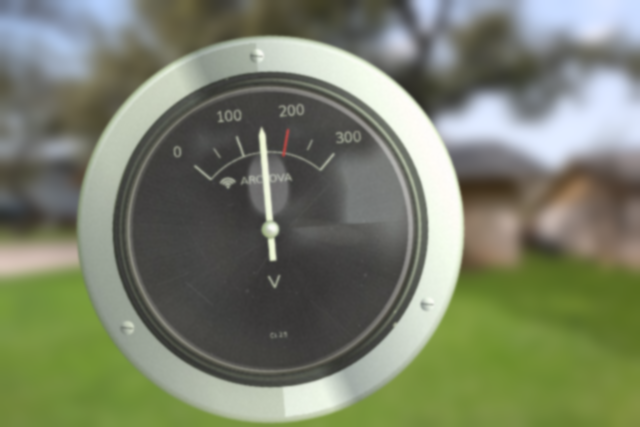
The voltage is 150 (V)
